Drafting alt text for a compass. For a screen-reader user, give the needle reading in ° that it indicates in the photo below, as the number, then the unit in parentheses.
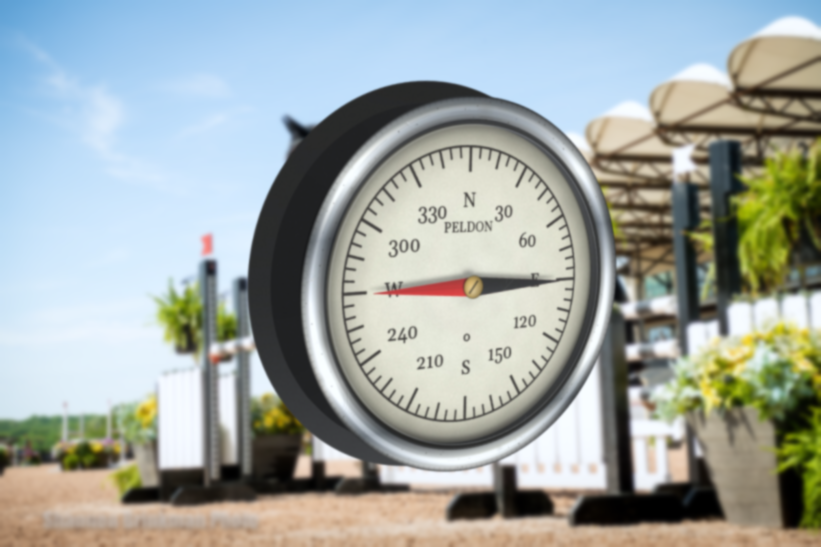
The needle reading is 270 (°)
